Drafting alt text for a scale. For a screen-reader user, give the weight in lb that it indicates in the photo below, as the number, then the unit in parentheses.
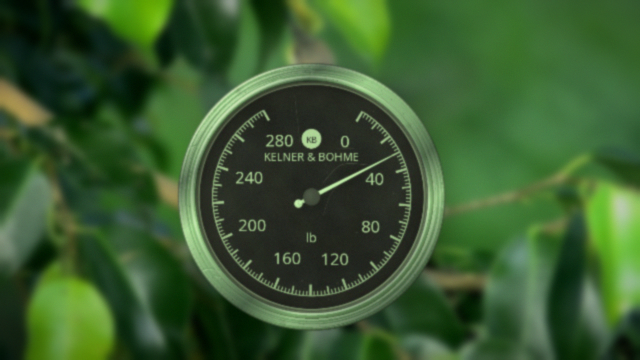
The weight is 30 (lb)
